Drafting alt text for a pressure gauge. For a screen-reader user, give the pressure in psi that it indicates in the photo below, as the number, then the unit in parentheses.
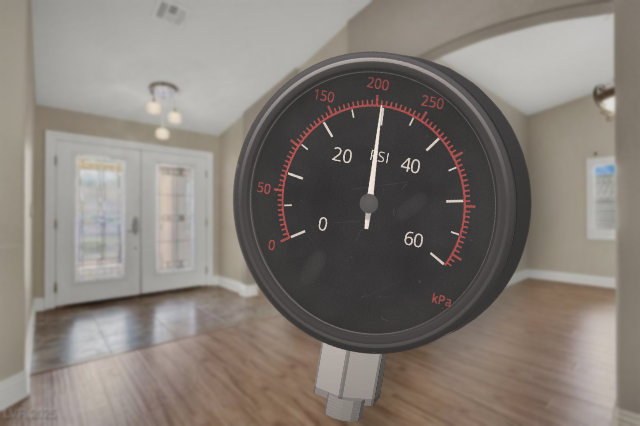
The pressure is 30 (psi)
